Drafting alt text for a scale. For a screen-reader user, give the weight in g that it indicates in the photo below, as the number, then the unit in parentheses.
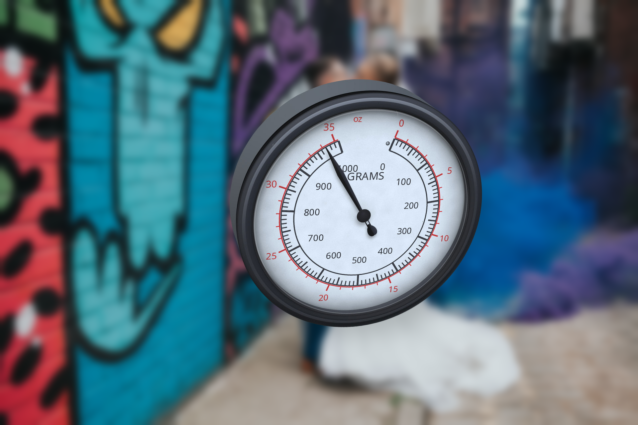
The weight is 970 (g)
